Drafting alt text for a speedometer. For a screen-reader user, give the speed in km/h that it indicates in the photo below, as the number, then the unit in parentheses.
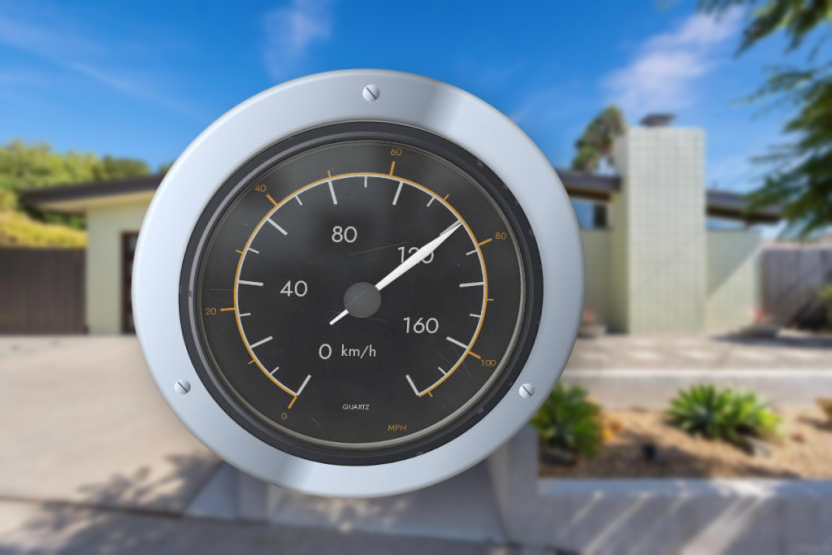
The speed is 120 (km/h)
